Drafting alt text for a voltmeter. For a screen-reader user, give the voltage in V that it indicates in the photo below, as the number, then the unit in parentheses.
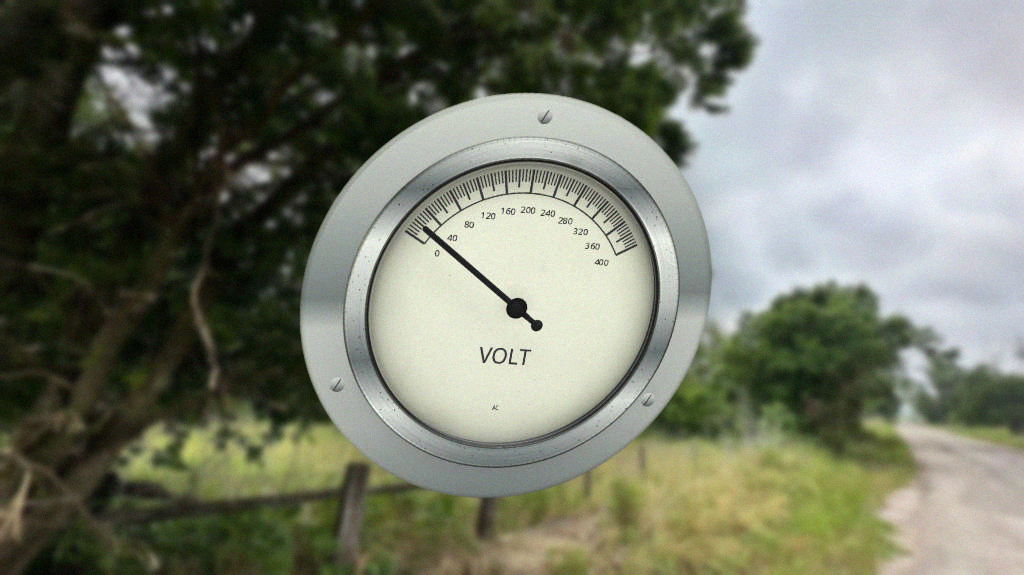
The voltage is 20 (V)
